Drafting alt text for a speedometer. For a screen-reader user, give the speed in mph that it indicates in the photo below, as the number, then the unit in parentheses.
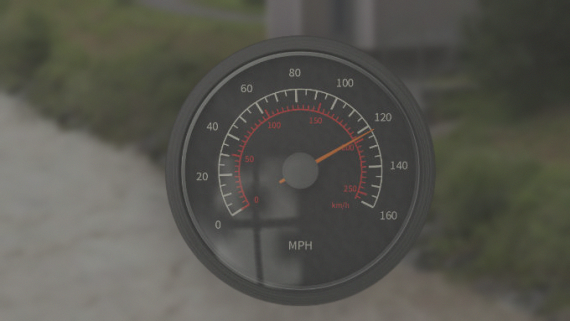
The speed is 122.5 (mph)
